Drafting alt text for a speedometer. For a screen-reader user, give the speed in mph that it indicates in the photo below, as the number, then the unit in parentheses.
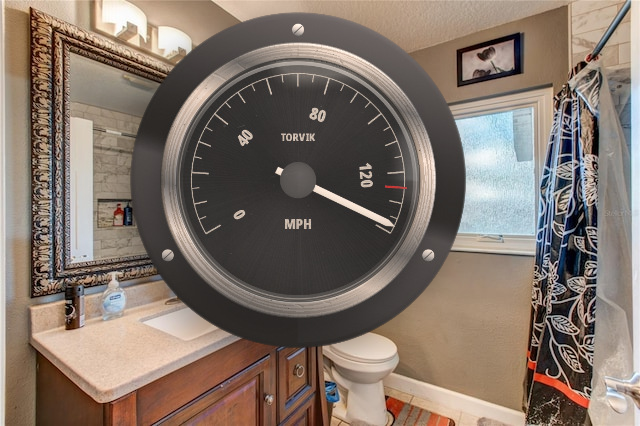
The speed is 137.5 (mph)
